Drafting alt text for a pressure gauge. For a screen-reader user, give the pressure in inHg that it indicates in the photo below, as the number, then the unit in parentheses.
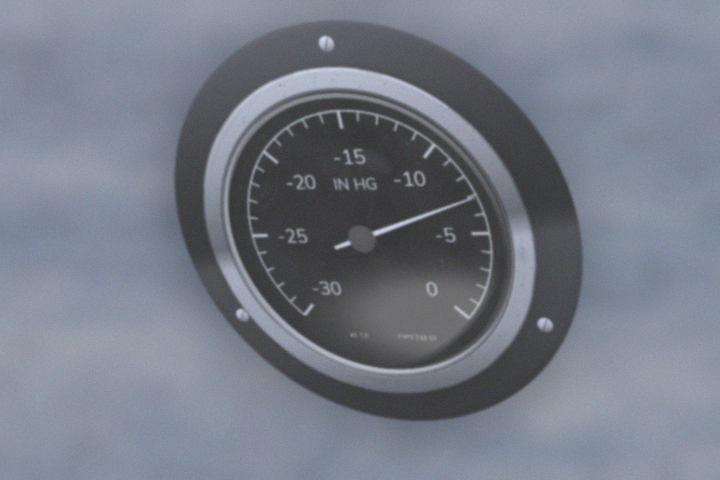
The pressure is -7 (inHg)
